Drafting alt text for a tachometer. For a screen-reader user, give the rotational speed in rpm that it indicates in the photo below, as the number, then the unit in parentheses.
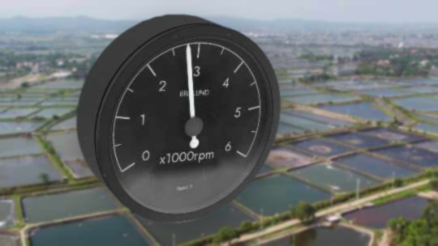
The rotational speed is 2750 (rpm)
